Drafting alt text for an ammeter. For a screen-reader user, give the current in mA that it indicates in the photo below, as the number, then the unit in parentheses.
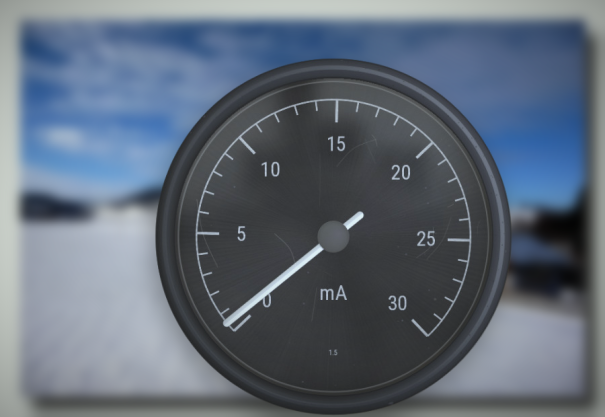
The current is 0.5 (mA)
